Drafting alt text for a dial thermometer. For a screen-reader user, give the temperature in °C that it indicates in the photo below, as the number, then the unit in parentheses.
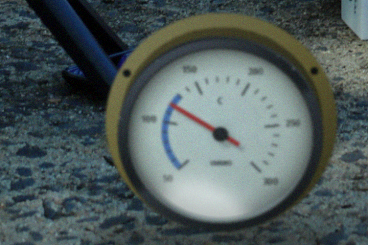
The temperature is 120 (°C)
